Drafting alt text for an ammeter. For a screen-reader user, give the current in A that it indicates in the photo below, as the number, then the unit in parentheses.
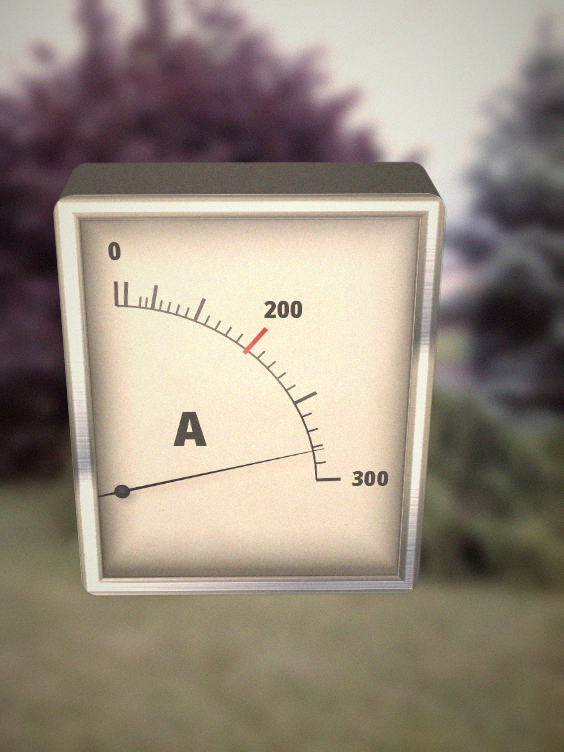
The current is 280 (A)
